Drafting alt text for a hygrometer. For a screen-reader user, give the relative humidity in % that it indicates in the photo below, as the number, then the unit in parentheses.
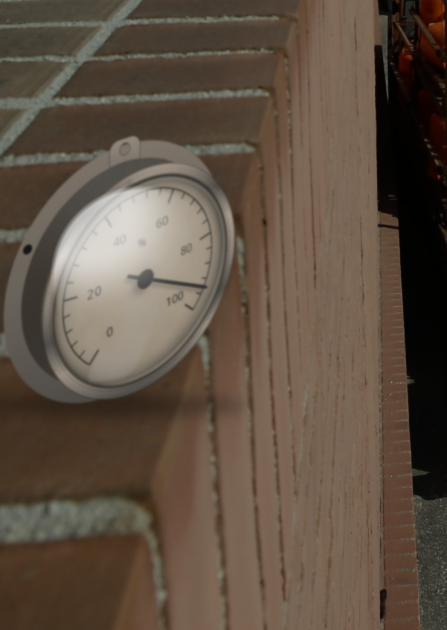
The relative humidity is 94 (%)
